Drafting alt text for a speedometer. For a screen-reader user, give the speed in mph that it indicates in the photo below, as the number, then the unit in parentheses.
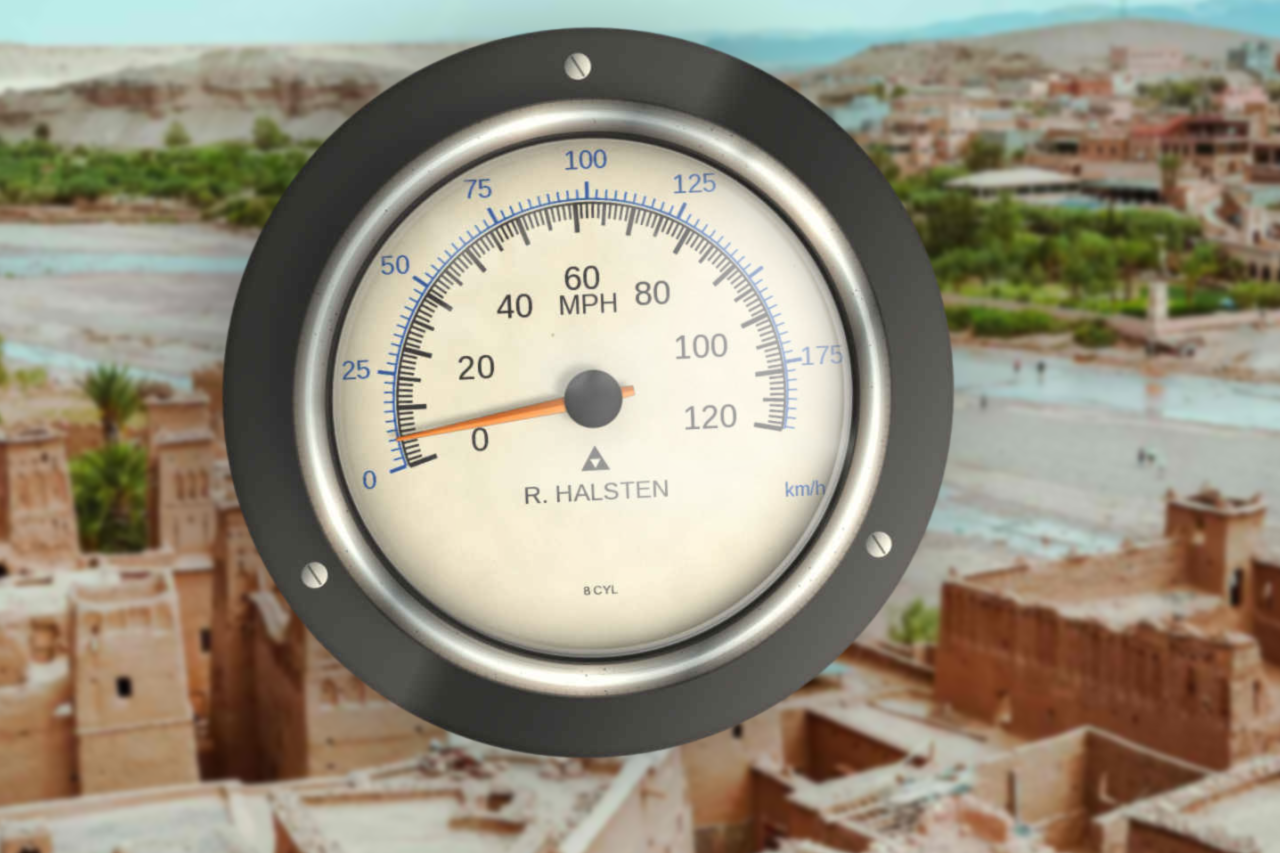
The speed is 5 (mph)
